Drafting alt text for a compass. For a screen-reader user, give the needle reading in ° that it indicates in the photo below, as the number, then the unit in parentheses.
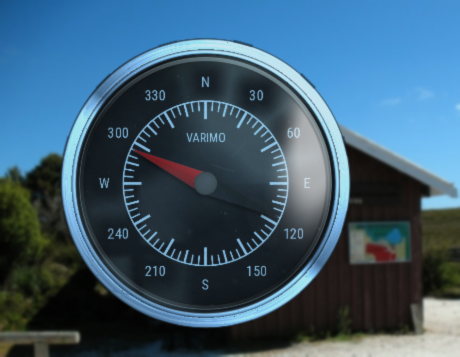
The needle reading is 295 (°)
